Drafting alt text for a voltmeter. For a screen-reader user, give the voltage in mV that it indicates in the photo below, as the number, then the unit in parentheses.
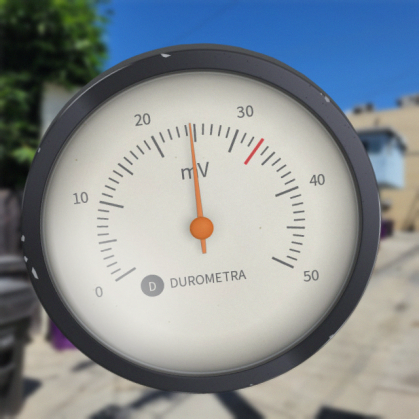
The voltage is 24.5 (mV)
